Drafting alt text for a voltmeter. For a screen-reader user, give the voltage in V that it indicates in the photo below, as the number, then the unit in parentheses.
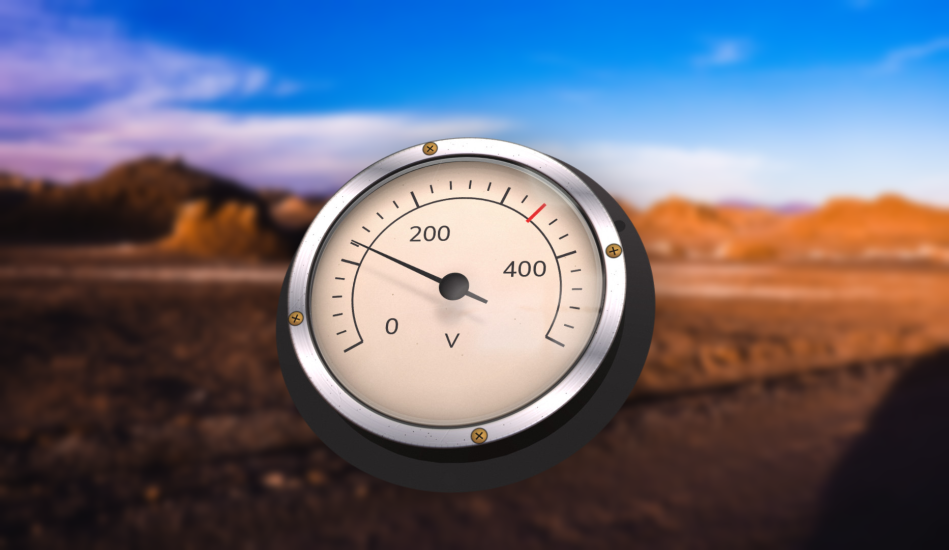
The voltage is 120 (V)
